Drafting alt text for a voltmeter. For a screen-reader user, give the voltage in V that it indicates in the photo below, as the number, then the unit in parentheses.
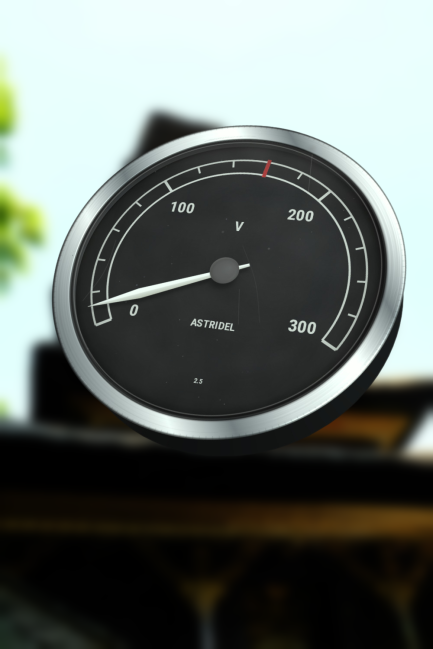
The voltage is 10 (V)
